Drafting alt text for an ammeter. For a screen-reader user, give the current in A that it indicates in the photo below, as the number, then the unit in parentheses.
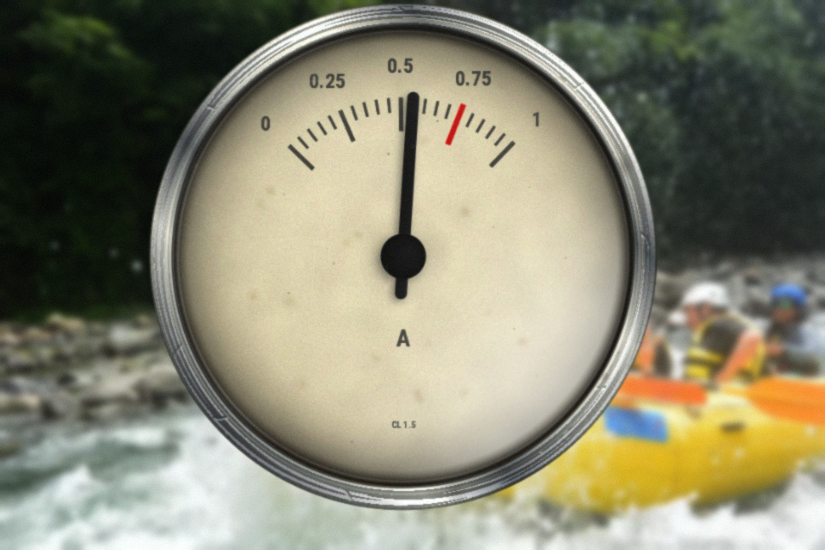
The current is 0.55 (A)
